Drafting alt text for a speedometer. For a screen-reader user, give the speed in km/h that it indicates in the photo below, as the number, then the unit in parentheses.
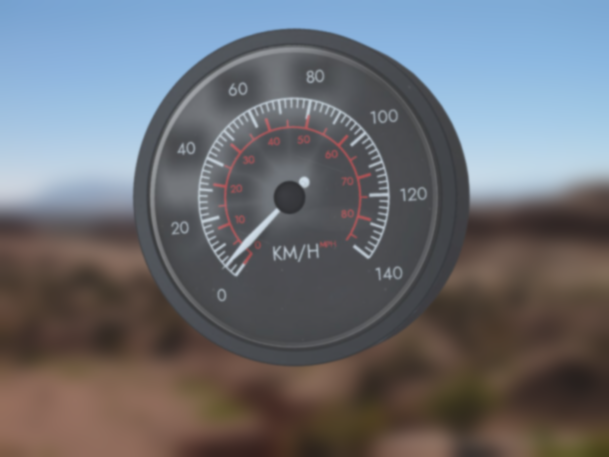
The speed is 4 (km/h)
